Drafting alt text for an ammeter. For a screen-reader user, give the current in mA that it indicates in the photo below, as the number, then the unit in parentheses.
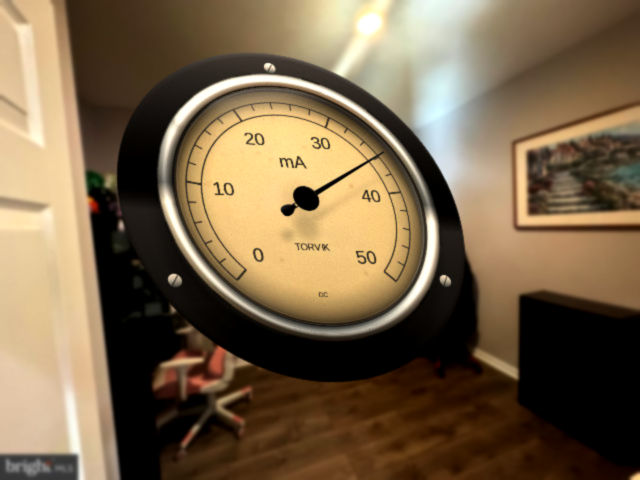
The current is 36 (mA)
